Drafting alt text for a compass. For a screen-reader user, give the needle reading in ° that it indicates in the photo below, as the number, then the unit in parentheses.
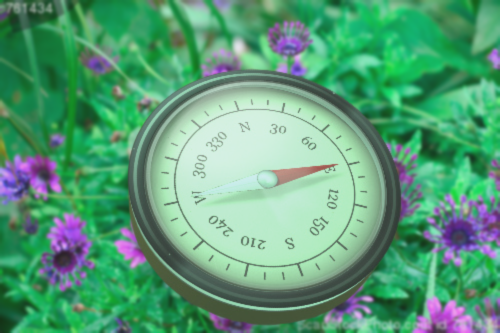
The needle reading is 90 (°)
